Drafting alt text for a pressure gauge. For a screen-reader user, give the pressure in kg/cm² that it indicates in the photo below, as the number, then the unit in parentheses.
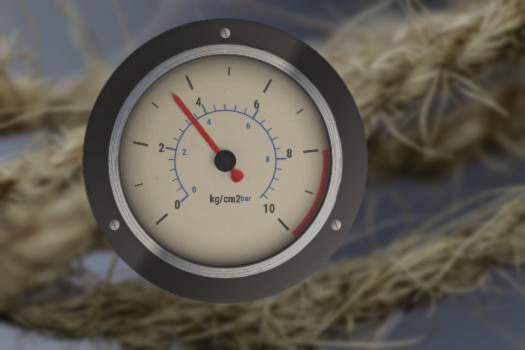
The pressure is 3.5 (kg/cm²)
